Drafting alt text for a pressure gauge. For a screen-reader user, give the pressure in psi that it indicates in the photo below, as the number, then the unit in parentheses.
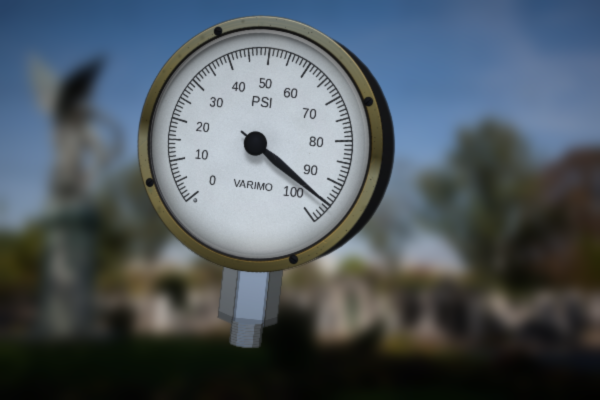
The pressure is 95 (psi)
